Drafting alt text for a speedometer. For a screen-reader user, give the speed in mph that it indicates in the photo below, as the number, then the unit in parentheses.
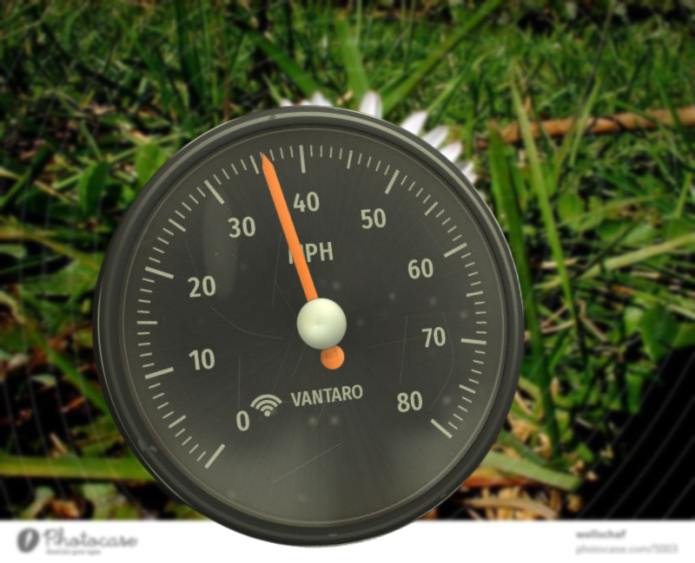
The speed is 36 (mph)
